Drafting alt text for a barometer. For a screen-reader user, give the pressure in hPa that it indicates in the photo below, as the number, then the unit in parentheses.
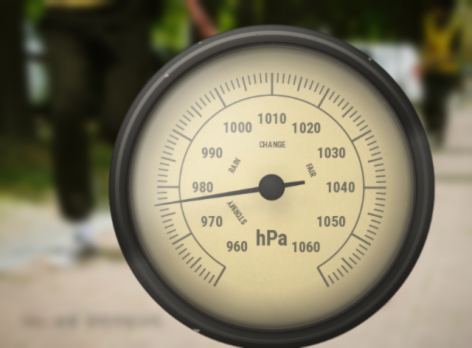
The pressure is 977 (hPa)
